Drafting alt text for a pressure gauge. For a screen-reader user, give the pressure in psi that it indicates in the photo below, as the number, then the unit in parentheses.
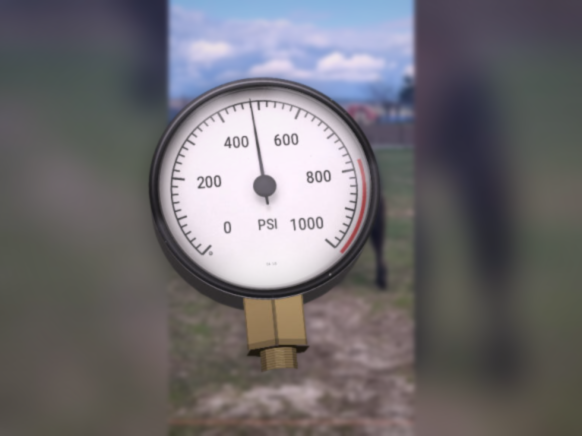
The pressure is 480 (psi)
